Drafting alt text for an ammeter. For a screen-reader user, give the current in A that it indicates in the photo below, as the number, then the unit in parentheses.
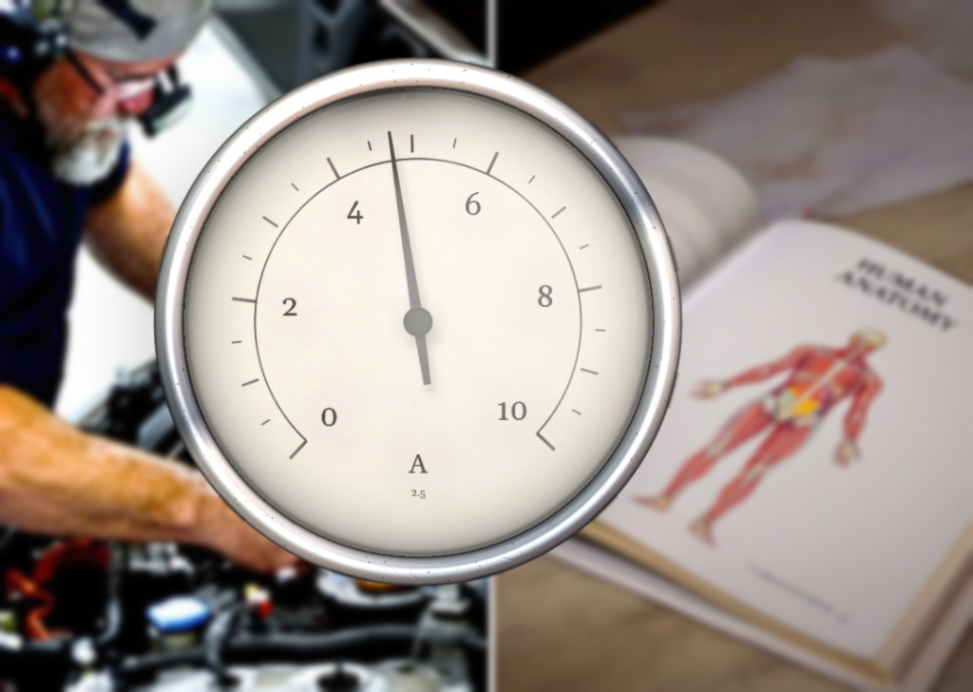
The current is 4.75 (A)
